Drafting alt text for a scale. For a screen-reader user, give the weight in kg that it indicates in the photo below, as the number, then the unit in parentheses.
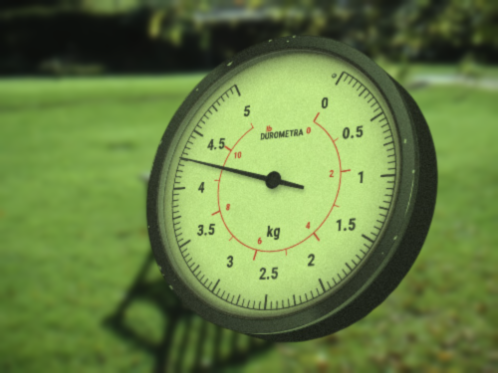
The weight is 4.25 (kg)
